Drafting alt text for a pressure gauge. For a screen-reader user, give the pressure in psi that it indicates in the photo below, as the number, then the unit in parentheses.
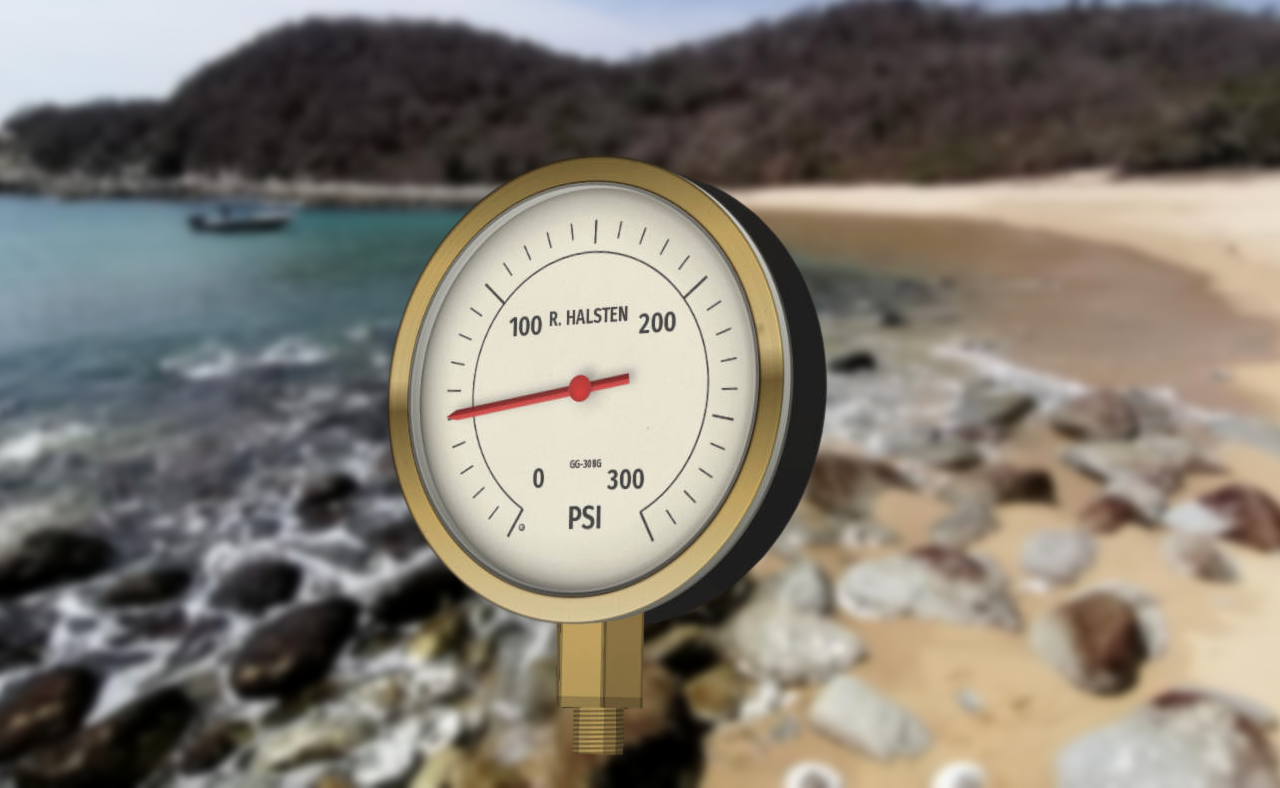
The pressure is 50 (psi)
